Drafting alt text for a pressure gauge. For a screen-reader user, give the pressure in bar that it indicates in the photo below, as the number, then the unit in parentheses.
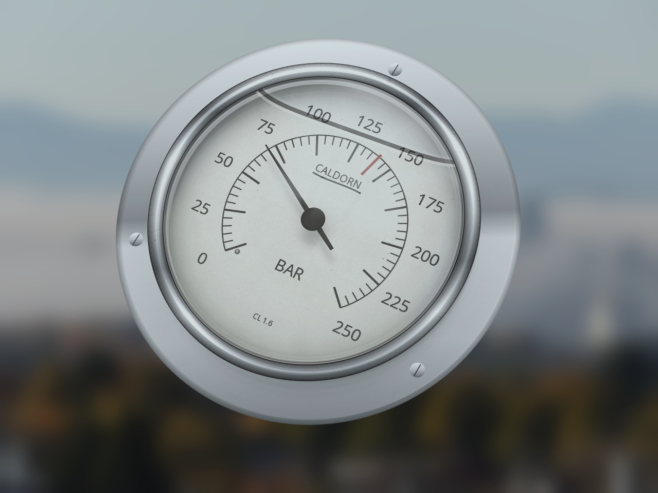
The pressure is 70 (bar)
